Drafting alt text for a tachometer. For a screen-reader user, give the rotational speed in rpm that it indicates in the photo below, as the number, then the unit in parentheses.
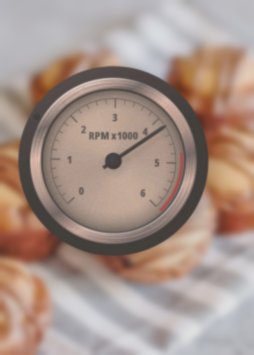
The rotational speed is 4200 (rpm)
